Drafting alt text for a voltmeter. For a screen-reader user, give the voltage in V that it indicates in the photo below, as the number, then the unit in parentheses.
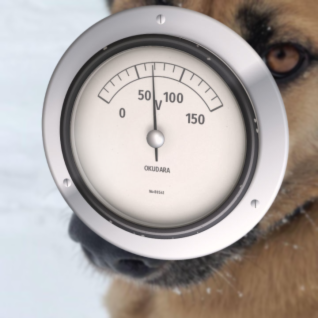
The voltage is 70 (V)
